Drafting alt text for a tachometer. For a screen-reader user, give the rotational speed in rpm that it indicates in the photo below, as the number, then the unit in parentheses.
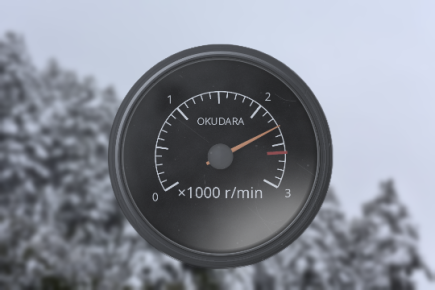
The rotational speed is 2300 (rpm)
